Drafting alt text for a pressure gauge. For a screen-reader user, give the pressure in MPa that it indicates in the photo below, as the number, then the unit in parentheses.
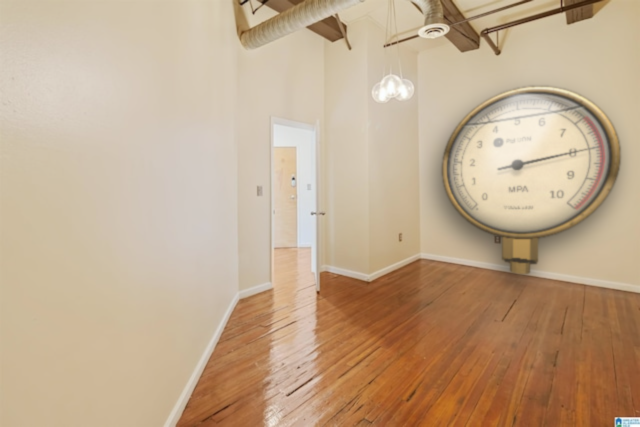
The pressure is 8 (MPa)
